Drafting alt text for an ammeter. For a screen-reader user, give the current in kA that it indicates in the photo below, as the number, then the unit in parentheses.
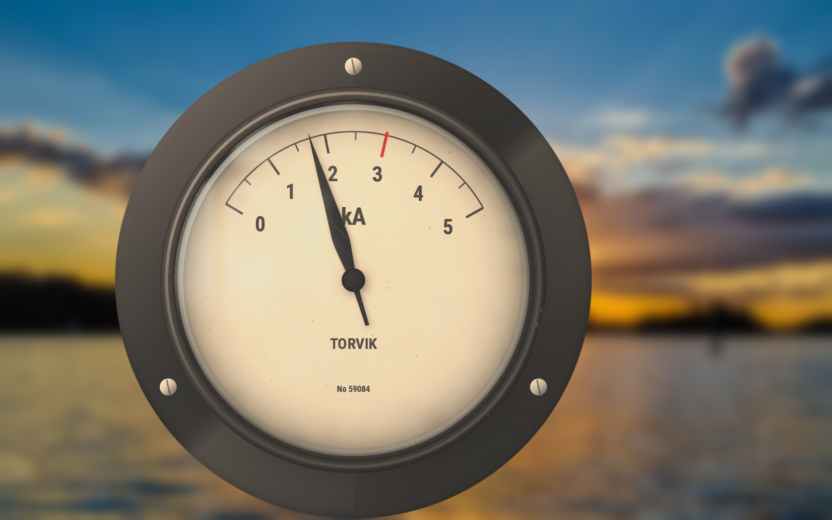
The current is 1.75 (kA)
